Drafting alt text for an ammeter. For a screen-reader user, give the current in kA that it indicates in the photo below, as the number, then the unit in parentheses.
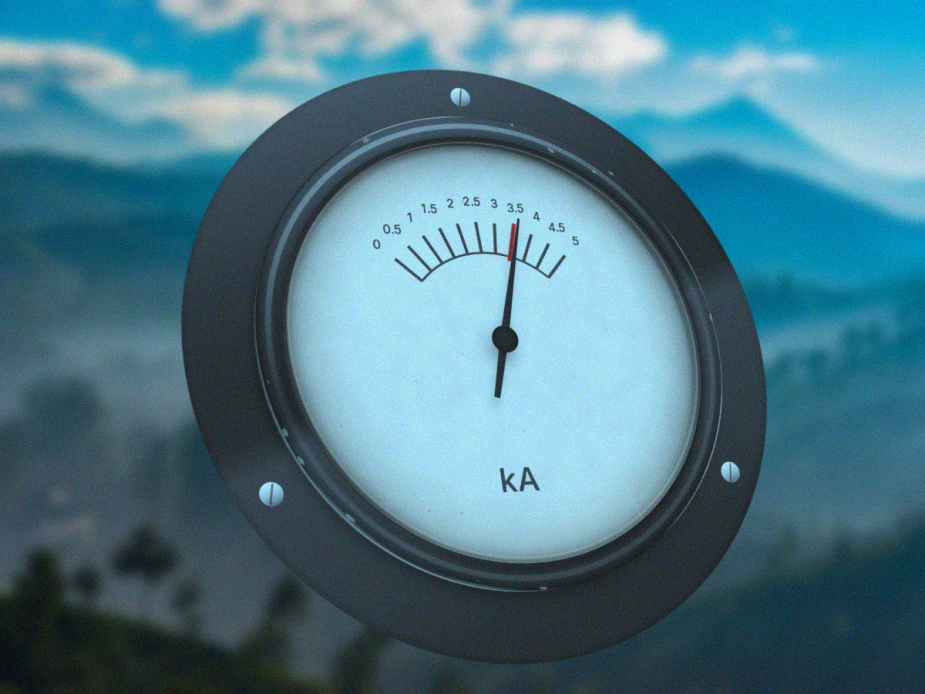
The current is 3.5 (kA)
